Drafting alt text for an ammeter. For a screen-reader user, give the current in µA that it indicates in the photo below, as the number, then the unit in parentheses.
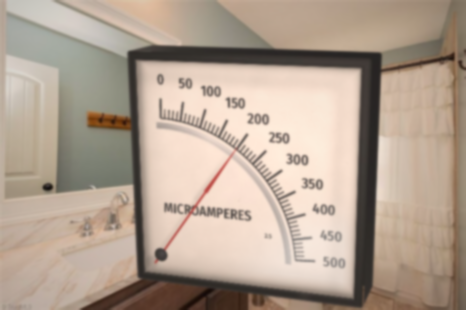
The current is 200 (µA)
